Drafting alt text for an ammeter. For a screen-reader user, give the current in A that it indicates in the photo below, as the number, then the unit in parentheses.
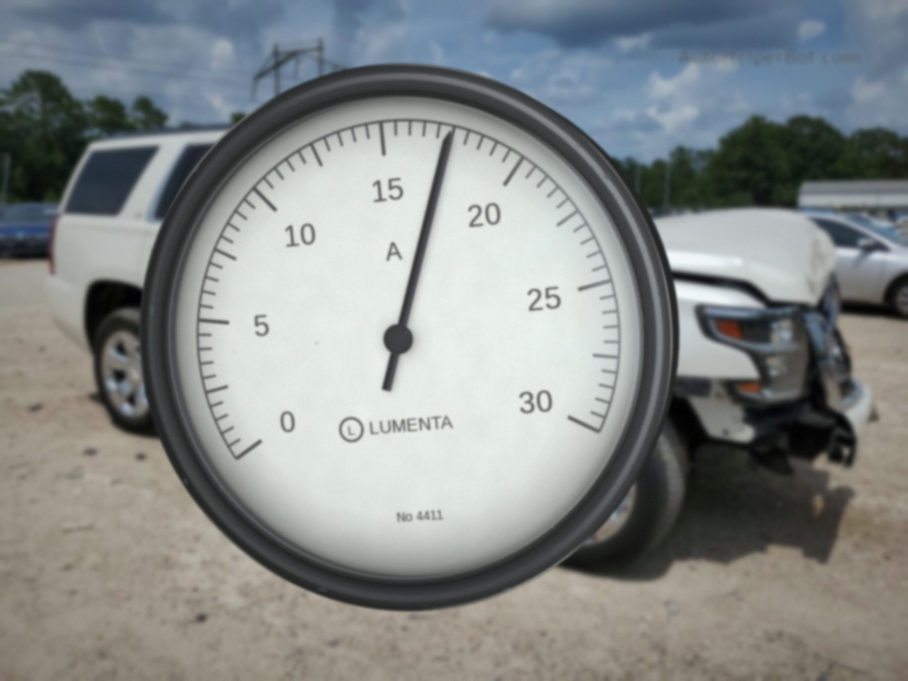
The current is 17.5 (A)
